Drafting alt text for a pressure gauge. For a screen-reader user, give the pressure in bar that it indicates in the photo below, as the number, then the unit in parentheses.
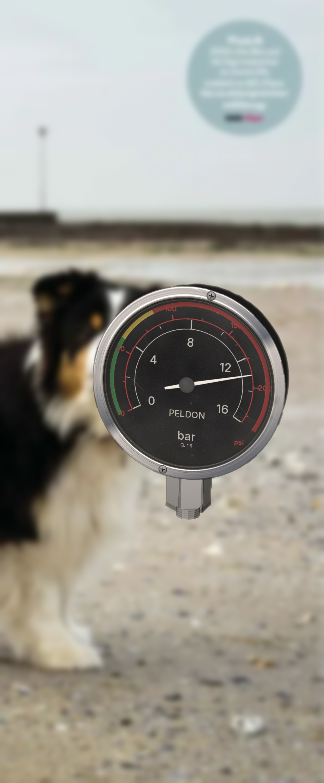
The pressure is 13 (bar)
